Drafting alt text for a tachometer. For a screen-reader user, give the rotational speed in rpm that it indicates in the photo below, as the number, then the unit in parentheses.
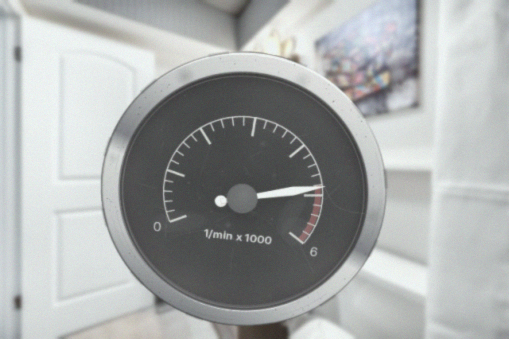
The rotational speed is 4800 (rpm)
